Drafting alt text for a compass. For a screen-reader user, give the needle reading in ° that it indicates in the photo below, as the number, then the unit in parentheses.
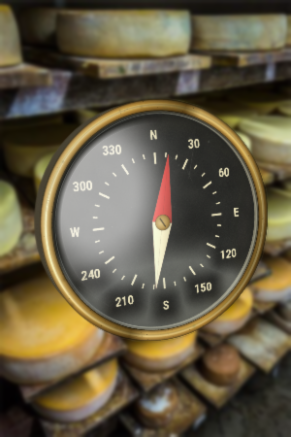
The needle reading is 10 (°)
